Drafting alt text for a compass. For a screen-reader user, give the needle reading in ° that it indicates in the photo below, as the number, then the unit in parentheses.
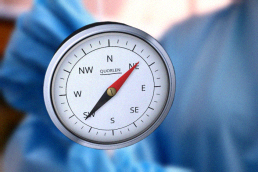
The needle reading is 45 (°)
